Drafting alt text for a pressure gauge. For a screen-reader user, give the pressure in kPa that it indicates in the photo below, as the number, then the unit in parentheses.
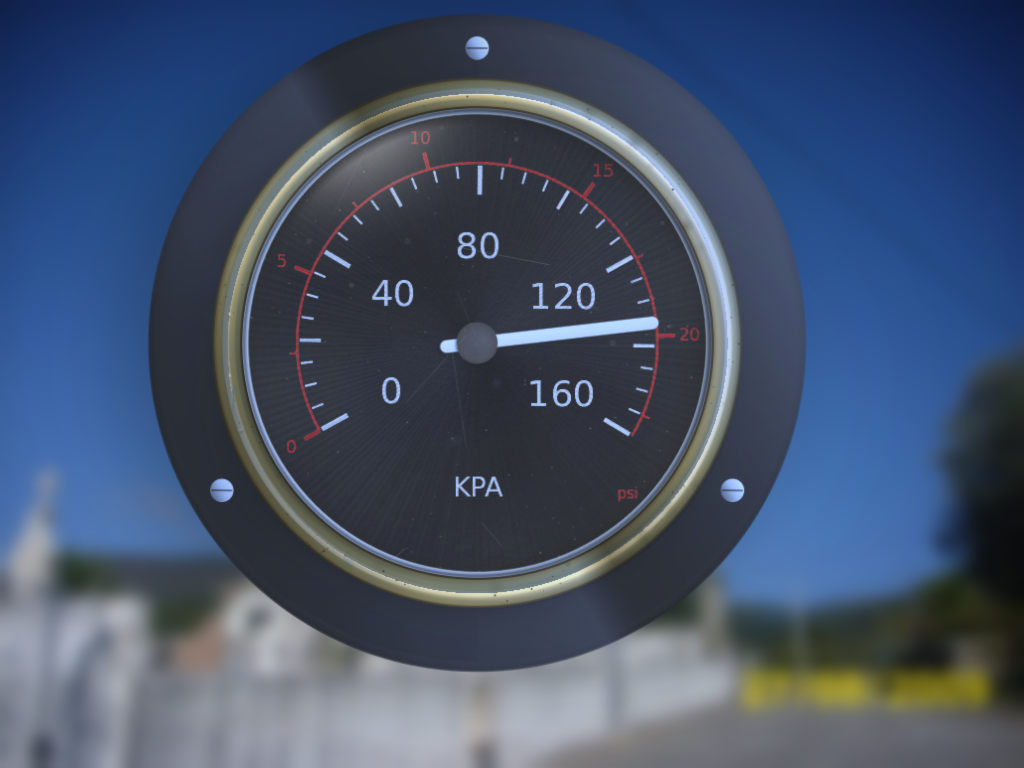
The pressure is 135 (kPa)
